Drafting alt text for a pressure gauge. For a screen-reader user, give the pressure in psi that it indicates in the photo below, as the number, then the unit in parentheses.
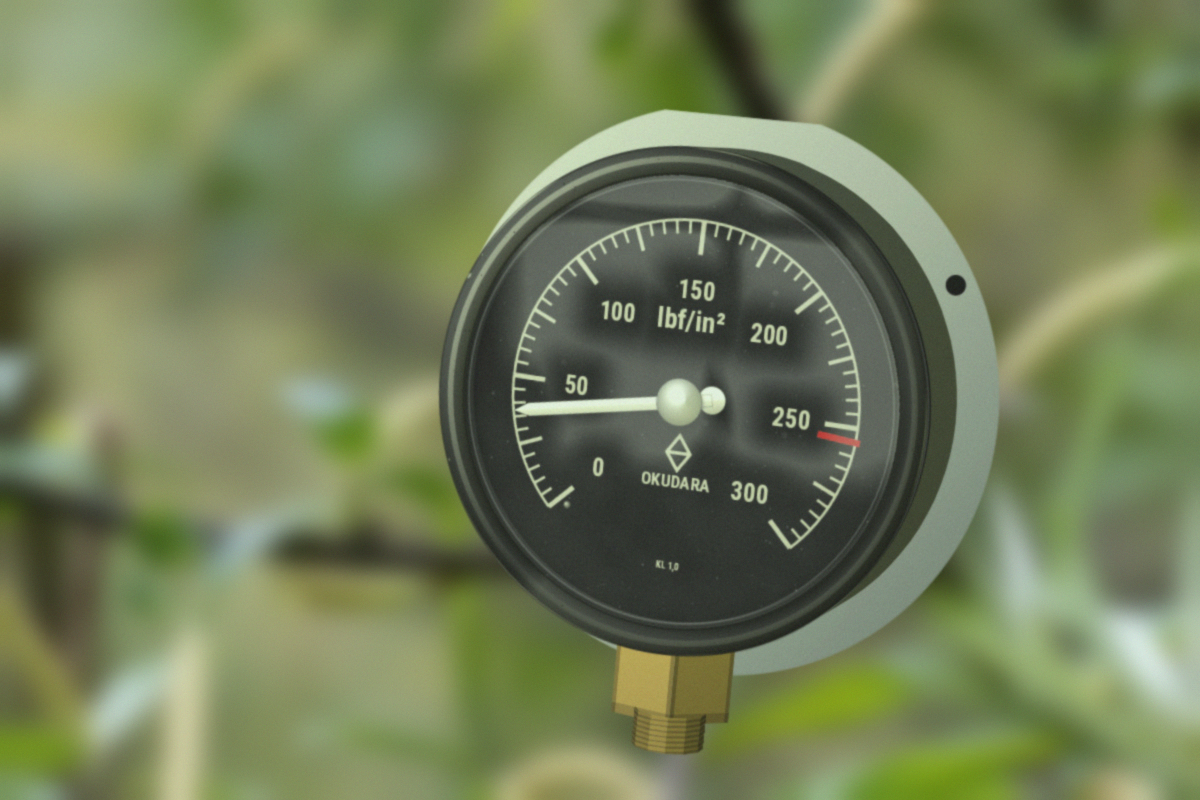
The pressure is 37.5 (psi)
